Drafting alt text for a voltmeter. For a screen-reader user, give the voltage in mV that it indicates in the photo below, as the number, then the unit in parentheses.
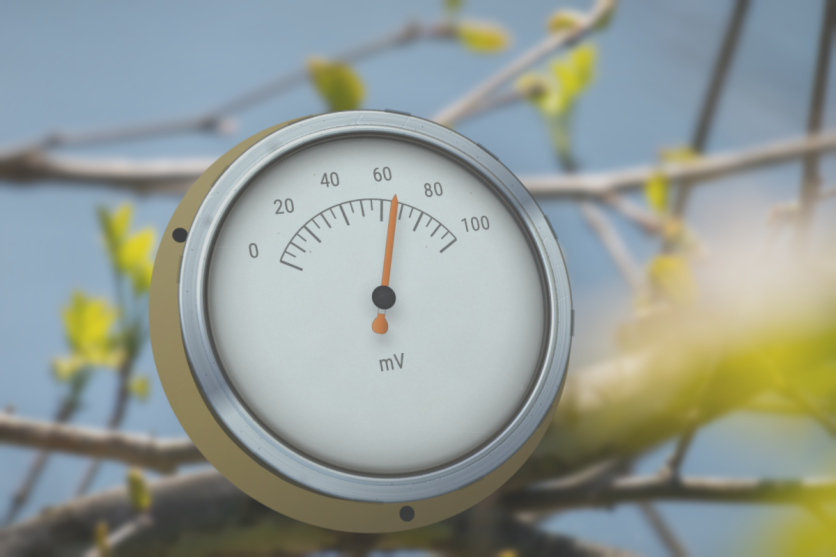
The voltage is 65 (mV)
